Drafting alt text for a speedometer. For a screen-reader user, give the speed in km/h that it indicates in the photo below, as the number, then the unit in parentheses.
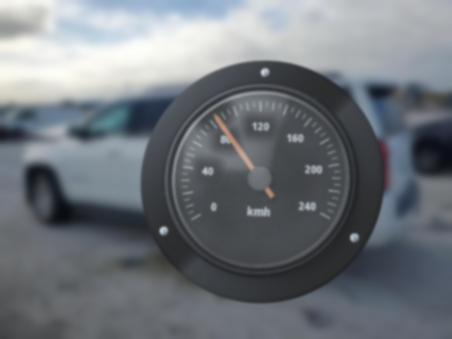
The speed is 85 (km/h)
